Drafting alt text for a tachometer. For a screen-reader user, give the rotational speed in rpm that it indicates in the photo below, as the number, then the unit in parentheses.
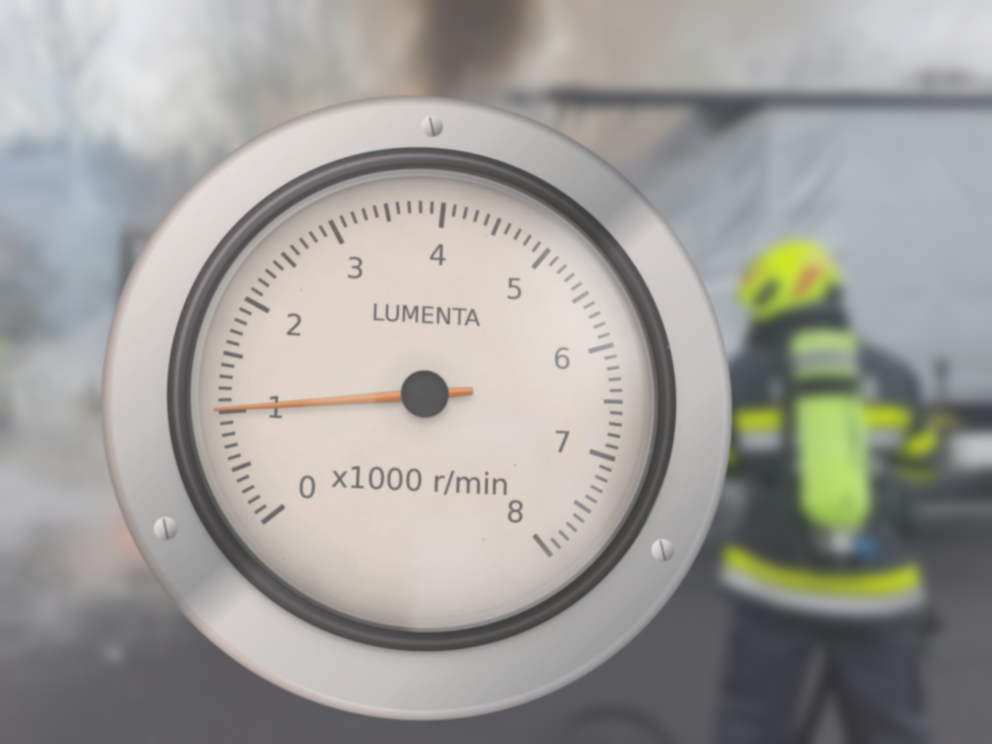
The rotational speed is 1000 (rpm)
